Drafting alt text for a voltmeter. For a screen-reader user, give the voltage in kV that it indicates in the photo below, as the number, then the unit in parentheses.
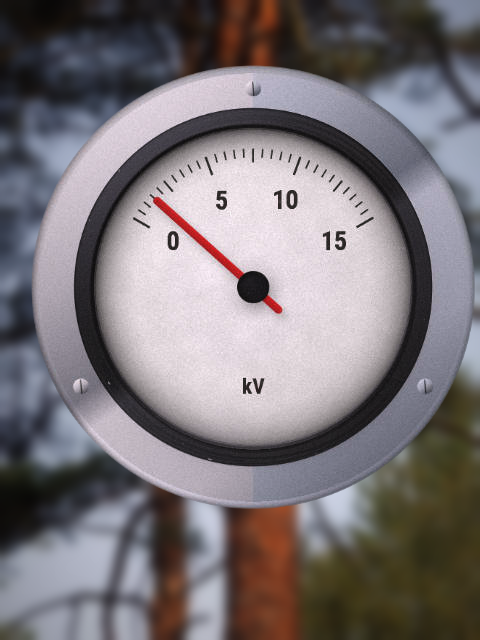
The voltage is 1.5 (kV)
